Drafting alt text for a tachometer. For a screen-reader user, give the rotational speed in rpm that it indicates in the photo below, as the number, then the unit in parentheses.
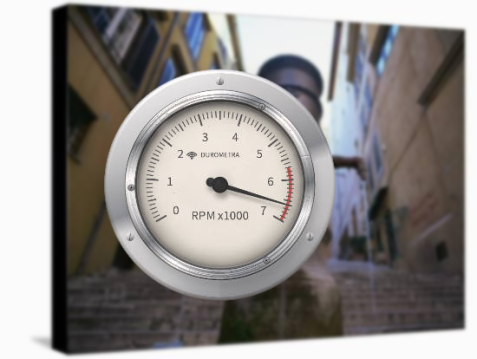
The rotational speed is 6600 (rpm)
